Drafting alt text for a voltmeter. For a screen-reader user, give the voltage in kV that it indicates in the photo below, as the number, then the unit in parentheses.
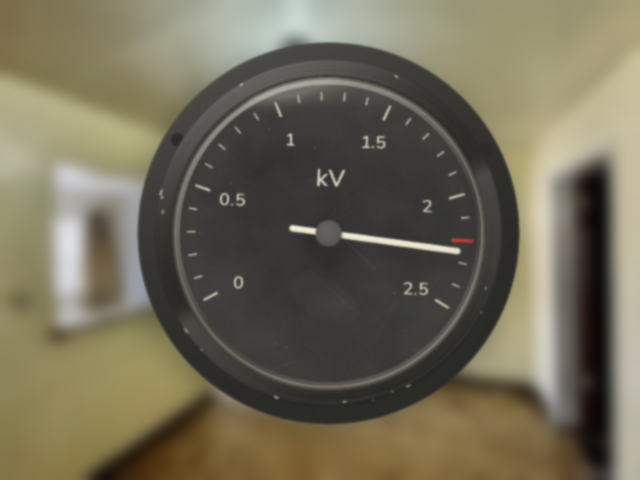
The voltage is 2.25 (kV)
